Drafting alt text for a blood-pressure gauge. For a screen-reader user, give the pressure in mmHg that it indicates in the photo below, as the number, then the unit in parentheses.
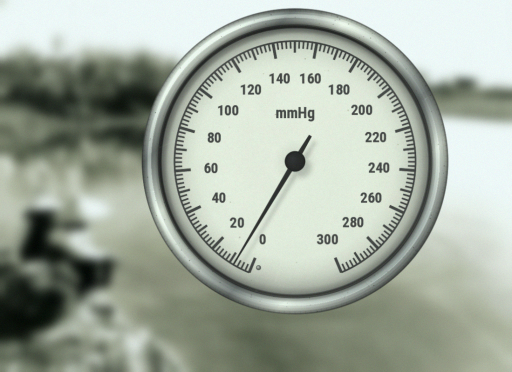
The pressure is 8 (mmHg)
